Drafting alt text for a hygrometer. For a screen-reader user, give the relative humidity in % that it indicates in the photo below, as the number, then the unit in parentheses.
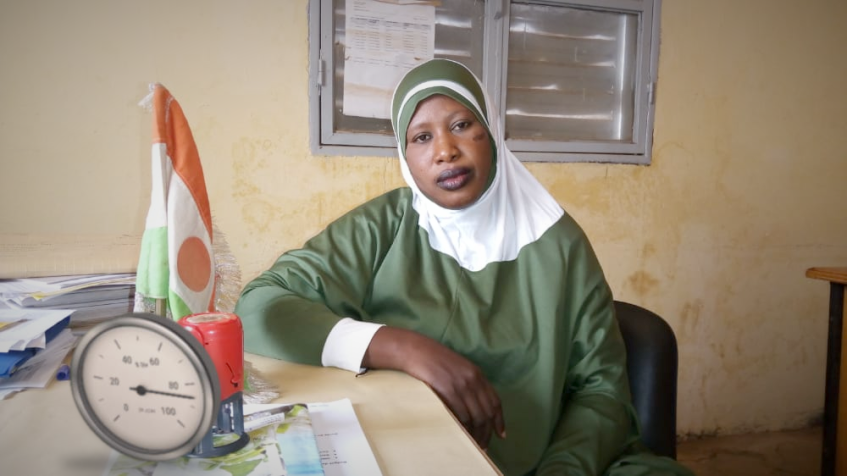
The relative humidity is 85 (%)
